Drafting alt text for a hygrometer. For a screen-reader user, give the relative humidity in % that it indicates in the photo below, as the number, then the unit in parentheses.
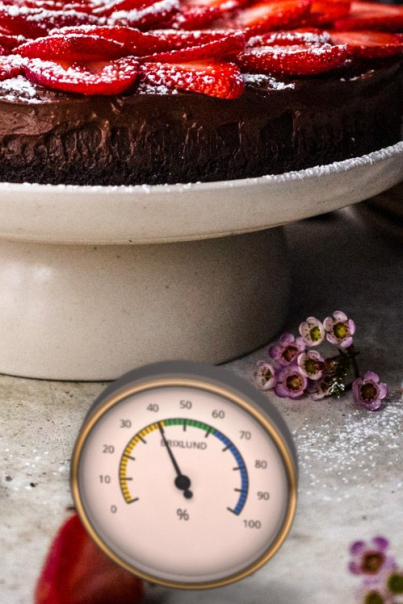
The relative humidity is 40 (%)
